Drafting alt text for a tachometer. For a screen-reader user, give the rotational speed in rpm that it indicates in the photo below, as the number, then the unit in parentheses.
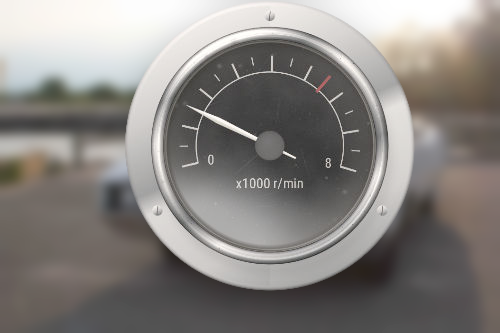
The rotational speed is 1500 (rpm)
